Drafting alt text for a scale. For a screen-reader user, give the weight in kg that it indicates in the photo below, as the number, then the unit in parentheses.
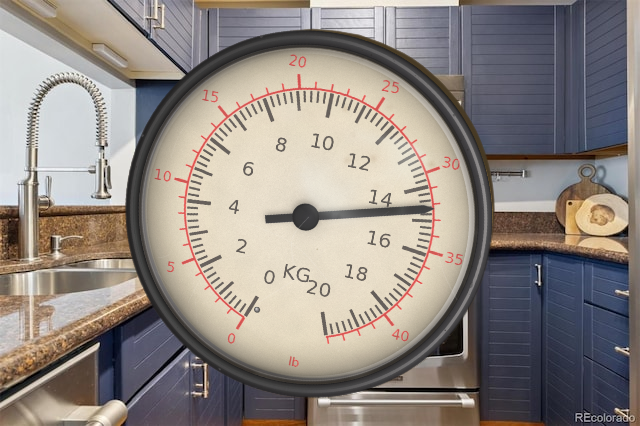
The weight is 14.6 (kg)
